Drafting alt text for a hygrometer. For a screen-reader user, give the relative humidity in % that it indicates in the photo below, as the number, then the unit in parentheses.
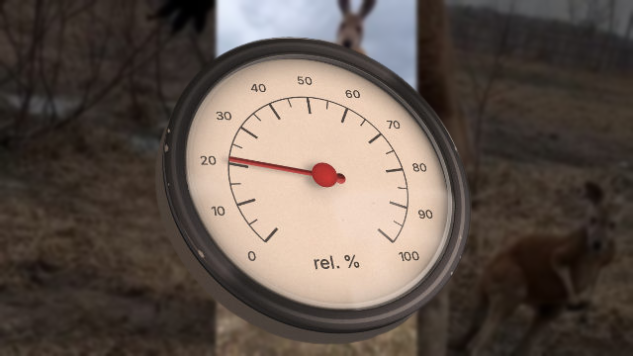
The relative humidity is 20 (%)
